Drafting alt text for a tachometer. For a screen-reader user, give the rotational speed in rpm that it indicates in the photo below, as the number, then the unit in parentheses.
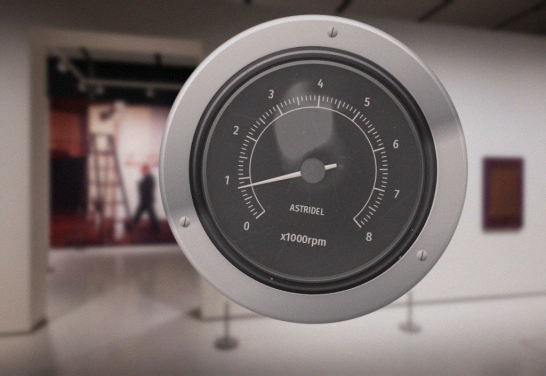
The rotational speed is 800 (rpm)
